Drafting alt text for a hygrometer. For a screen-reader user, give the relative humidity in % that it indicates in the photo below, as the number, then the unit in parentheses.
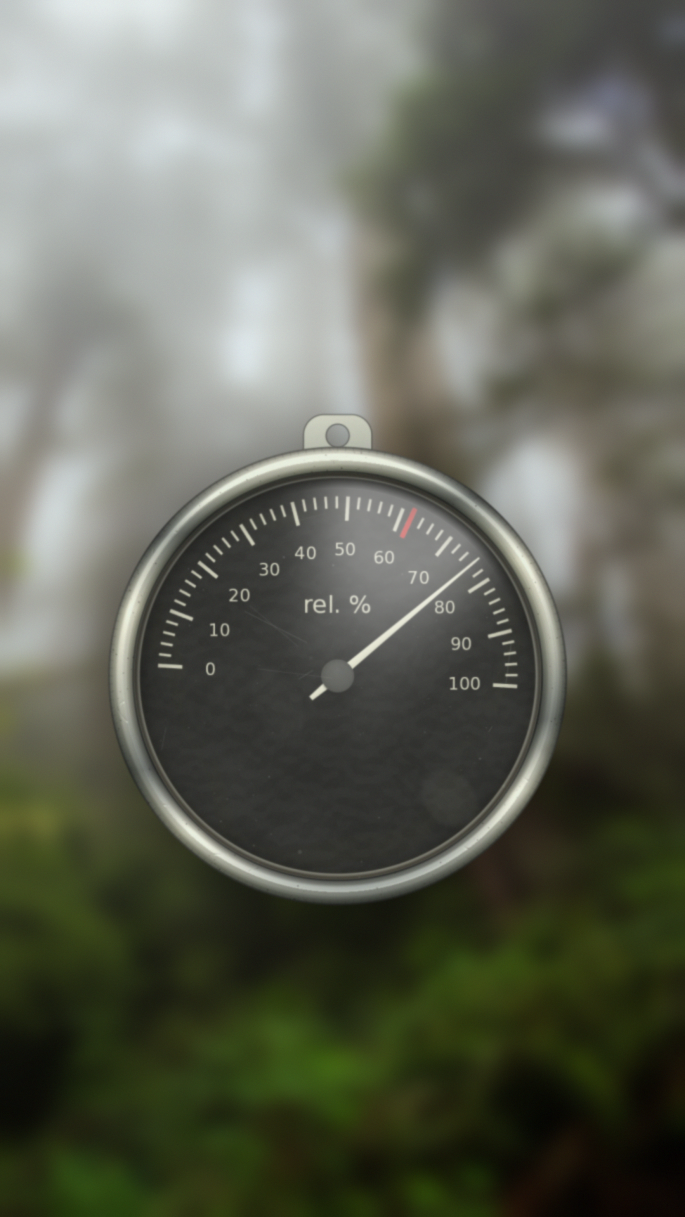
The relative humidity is 76 (%)
